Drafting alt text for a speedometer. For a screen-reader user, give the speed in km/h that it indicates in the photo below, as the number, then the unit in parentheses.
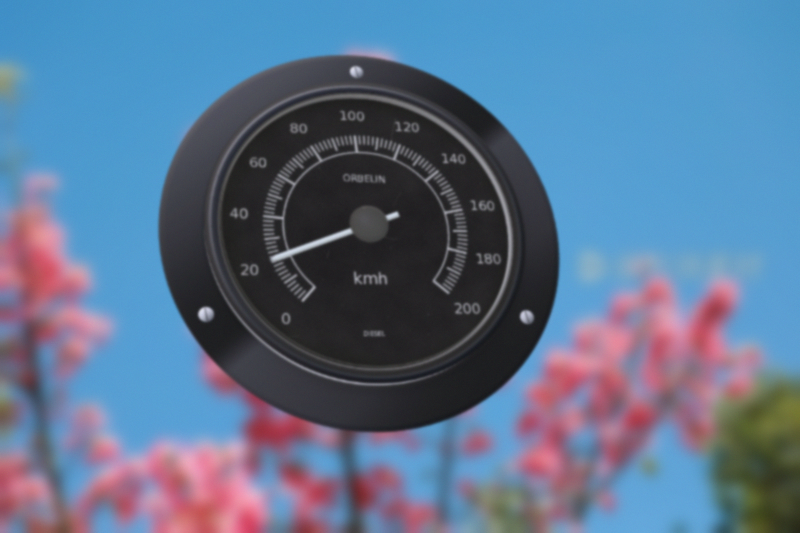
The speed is 20 (km/h)
